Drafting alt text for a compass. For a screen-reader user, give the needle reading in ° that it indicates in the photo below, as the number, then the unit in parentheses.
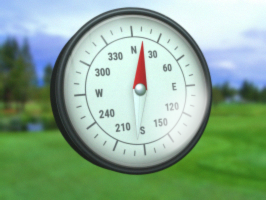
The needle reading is 10 (°)
